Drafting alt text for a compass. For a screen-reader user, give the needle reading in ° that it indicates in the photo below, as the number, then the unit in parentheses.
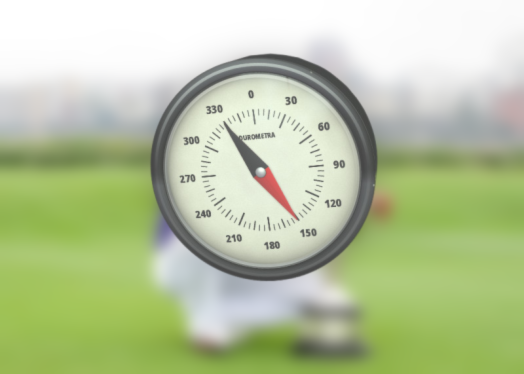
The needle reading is 150 (°)
